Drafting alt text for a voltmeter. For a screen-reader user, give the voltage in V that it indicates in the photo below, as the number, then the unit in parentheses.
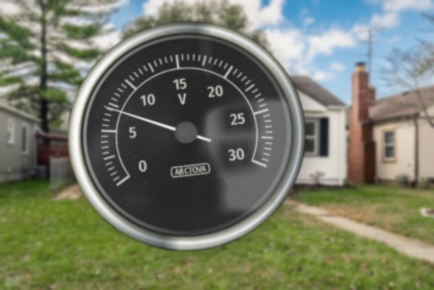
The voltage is 7 (V)
